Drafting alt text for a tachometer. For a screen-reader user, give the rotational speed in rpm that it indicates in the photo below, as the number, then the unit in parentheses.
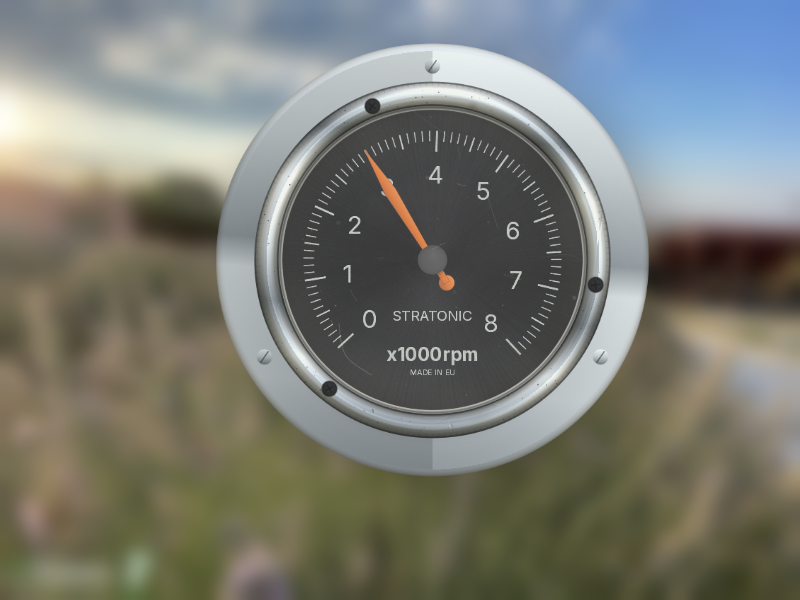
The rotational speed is 3000 (rpm)
